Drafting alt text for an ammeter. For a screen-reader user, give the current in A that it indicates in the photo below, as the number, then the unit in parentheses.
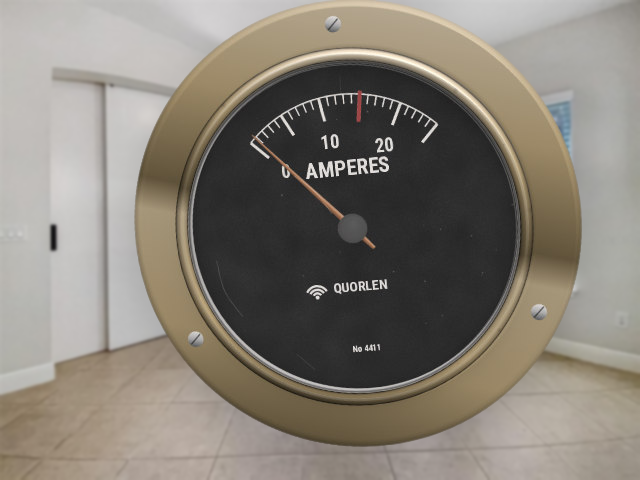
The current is 1 (A)
